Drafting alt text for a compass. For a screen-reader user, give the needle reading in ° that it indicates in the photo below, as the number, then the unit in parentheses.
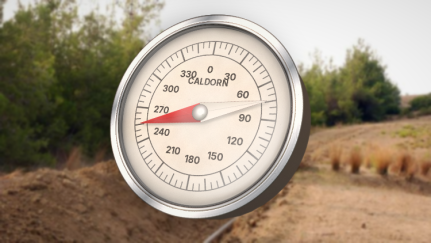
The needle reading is 255 (°)
